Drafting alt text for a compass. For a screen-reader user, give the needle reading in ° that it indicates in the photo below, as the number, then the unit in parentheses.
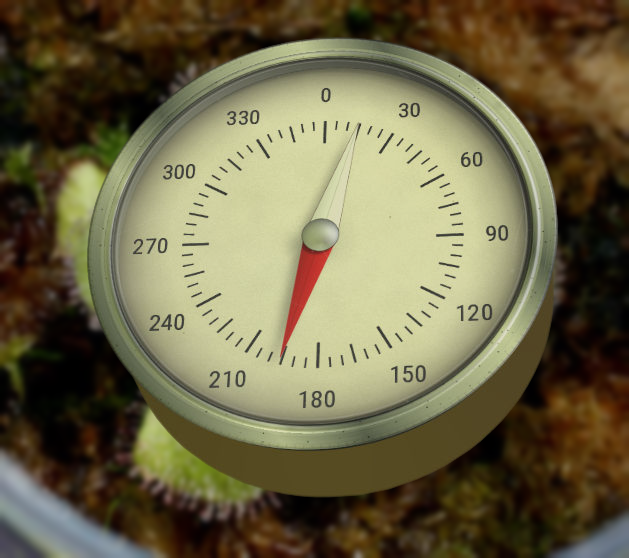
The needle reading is 195 (°)
